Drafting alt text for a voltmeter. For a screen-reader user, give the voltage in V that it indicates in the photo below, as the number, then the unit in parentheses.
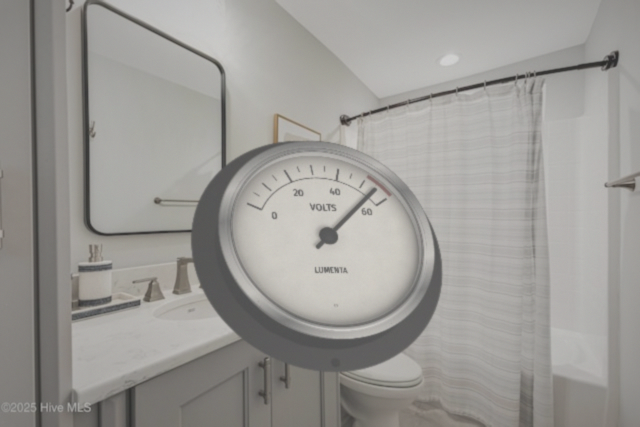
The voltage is 55 (V)
